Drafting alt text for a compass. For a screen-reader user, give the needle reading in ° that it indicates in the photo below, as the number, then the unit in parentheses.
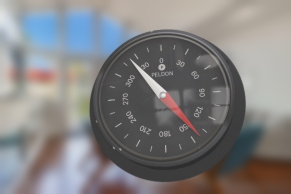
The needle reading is 142.5 (°)
